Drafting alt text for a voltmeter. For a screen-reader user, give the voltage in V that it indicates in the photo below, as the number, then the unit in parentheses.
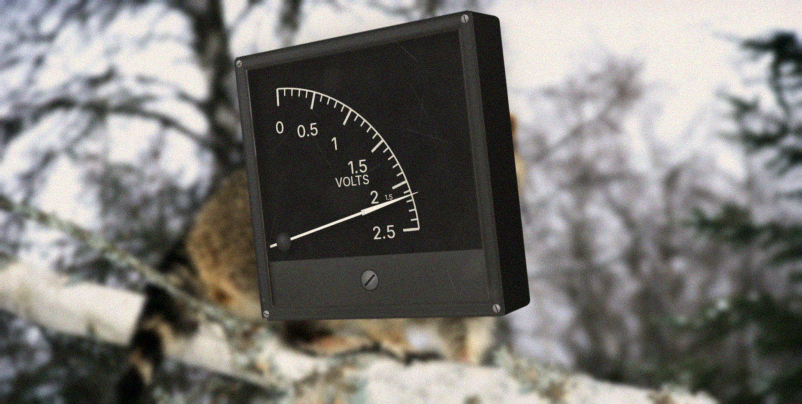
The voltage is 2.15 (V)
